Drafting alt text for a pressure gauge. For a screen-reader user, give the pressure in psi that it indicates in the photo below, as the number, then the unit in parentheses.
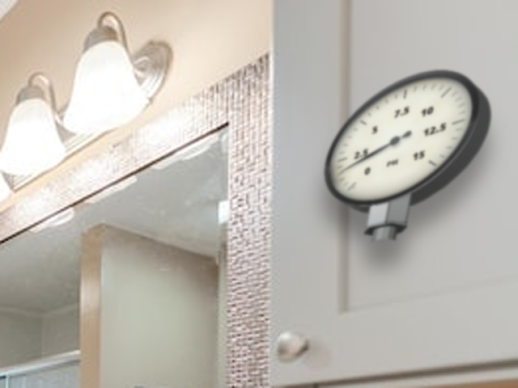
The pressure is 1.5 (psi)
